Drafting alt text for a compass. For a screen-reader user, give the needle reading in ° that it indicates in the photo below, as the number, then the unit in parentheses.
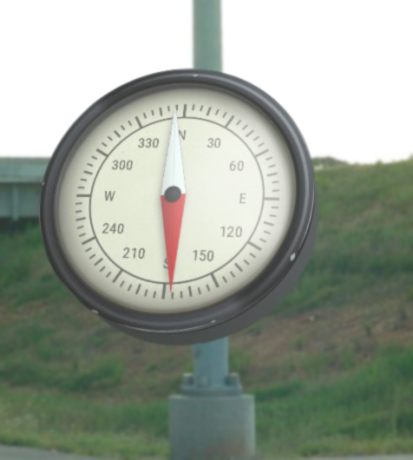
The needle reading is 175 (°)
